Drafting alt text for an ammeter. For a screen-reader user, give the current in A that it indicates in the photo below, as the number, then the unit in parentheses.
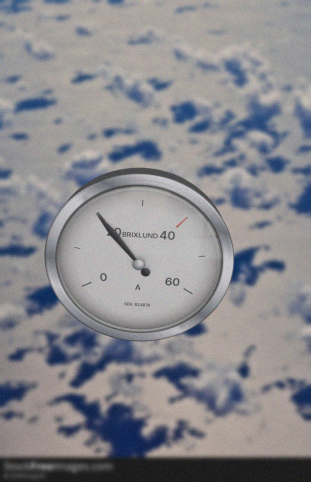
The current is 20 (A)
